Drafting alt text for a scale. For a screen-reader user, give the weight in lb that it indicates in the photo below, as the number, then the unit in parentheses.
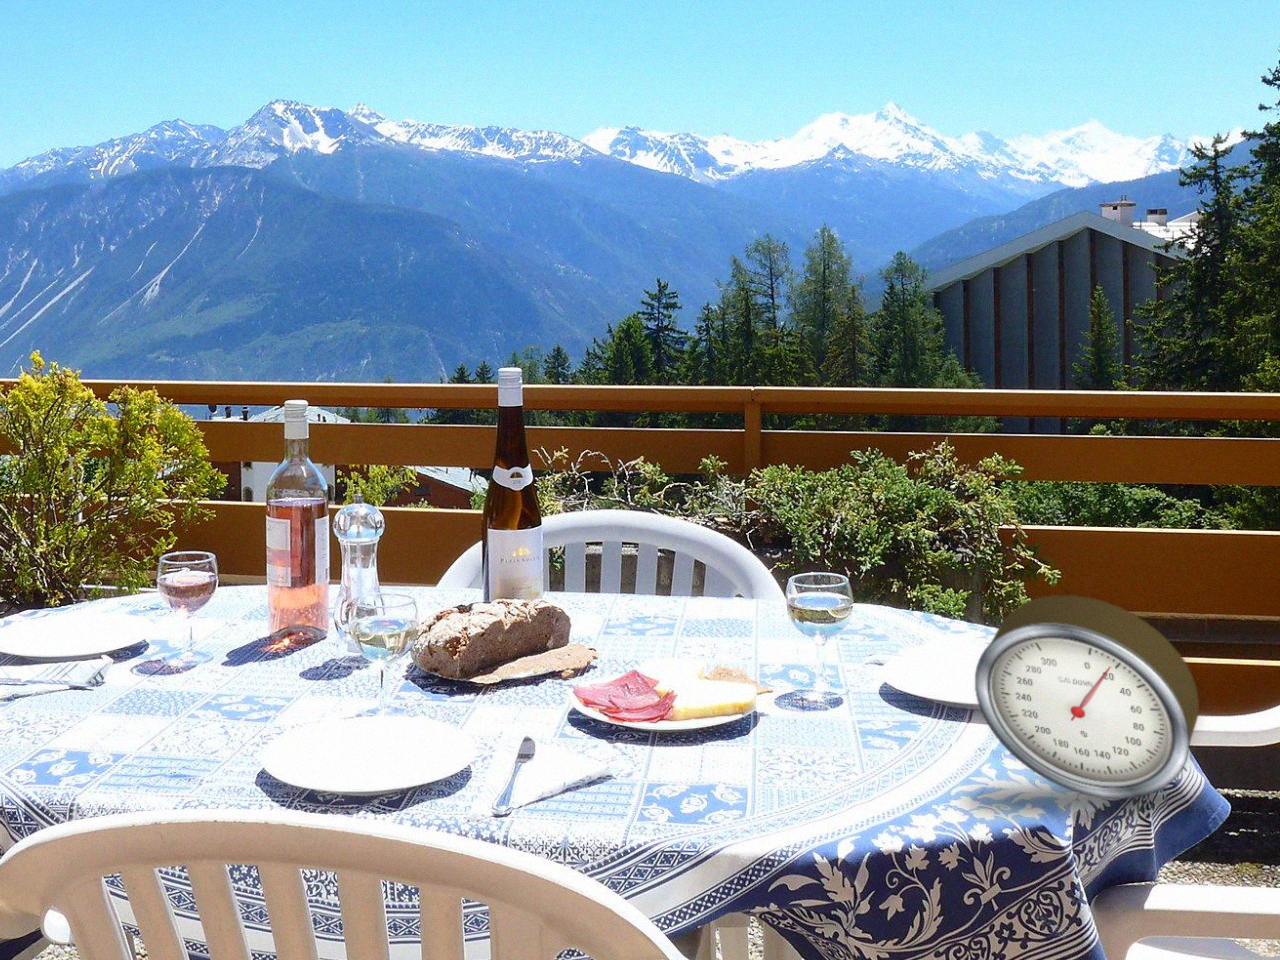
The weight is 16 (lb)
